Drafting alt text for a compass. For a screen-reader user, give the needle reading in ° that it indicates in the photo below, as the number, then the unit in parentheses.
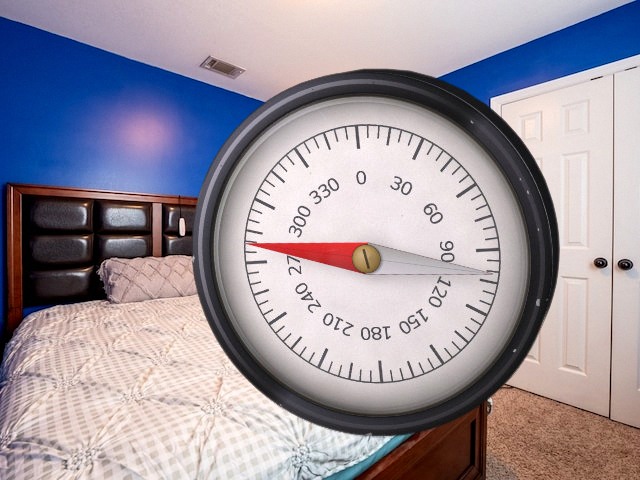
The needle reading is 280 (°)
